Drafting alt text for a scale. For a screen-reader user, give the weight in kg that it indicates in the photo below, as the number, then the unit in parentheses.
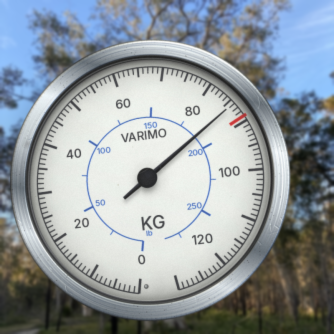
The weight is 86 (kg)
